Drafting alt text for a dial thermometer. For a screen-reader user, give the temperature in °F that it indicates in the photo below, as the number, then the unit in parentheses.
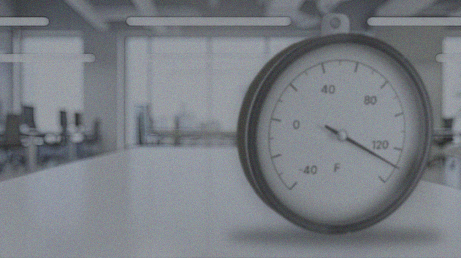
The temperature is 130 (°F)
